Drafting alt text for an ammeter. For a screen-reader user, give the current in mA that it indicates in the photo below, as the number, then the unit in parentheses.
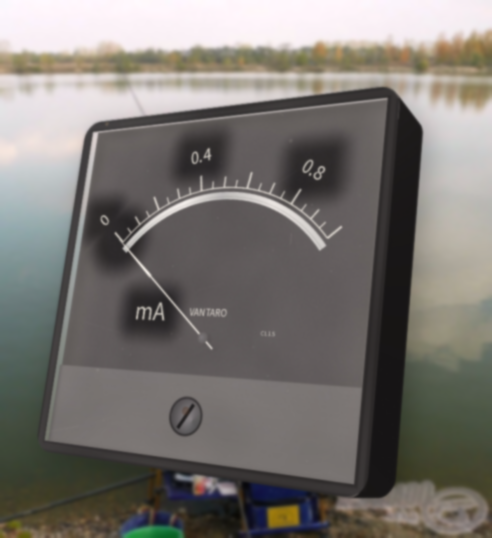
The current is 0 (mA)
